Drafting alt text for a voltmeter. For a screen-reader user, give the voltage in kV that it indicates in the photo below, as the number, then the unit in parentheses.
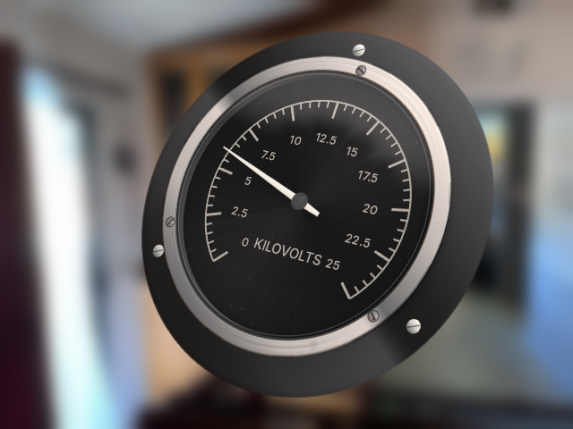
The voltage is 6 (kV)
